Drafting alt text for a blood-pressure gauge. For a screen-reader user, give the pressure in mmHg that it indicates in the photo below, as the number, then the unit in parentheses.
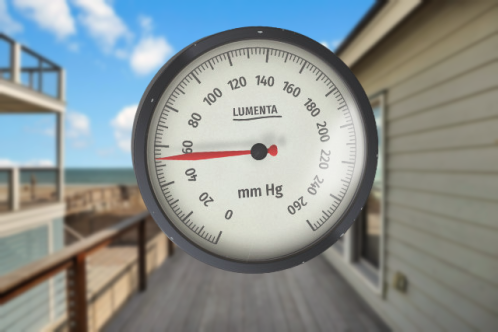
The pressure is 54 (mmHg)
